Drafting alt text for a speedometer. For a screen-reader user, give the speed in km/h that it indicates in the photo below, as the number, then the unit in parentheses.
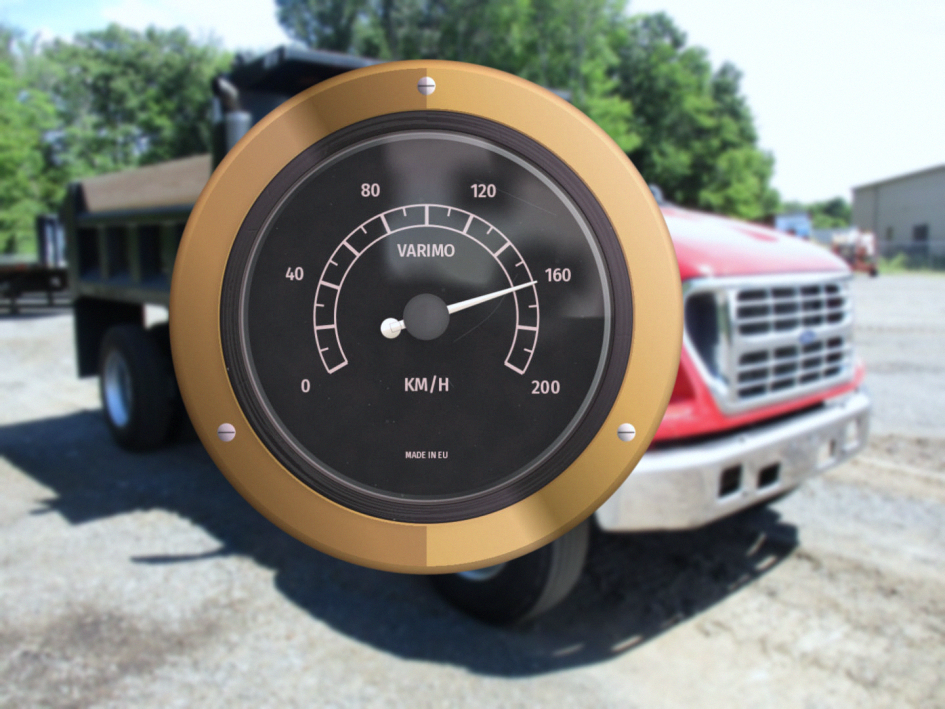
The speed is 160 (km/h)
